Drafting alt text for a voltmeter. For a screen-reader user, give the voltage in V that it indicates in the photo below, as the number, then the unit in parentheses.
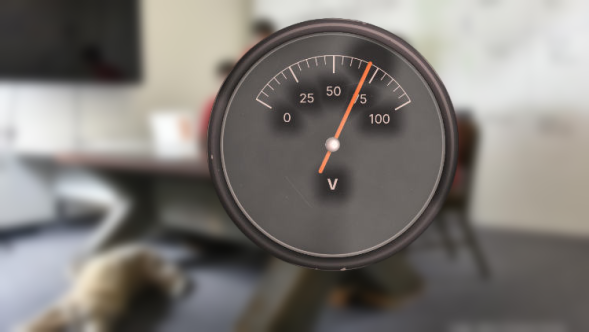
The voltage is 70 (V)
